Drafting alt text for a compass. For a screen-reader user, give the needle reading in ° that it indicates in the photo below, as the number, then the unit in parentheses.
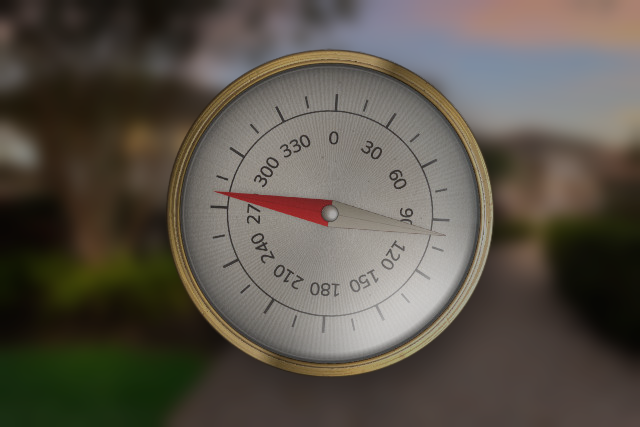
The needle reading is 277.5 (°)
